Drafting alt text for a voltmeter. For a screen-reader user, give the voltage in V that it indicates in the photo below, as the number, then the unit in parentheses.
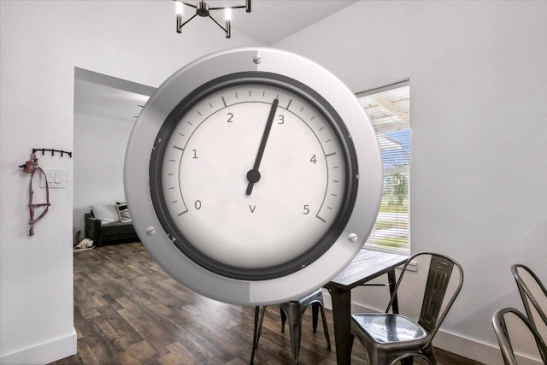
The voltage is 2.8 (V)
